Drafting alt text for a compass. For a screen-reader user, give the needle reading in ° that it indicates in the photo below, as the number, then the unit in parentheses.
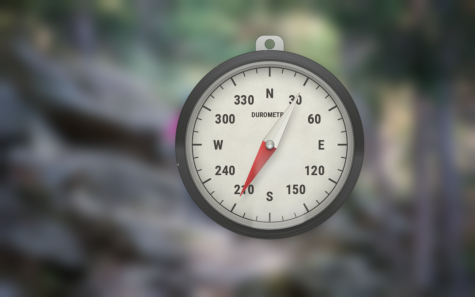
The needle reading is 210 (°)
